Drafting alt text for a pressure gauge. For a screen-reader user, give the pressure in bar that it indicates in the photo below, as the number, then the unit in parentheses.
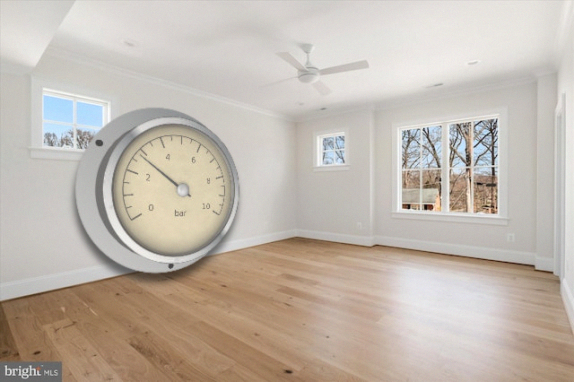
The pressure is 2.75 (bar)
